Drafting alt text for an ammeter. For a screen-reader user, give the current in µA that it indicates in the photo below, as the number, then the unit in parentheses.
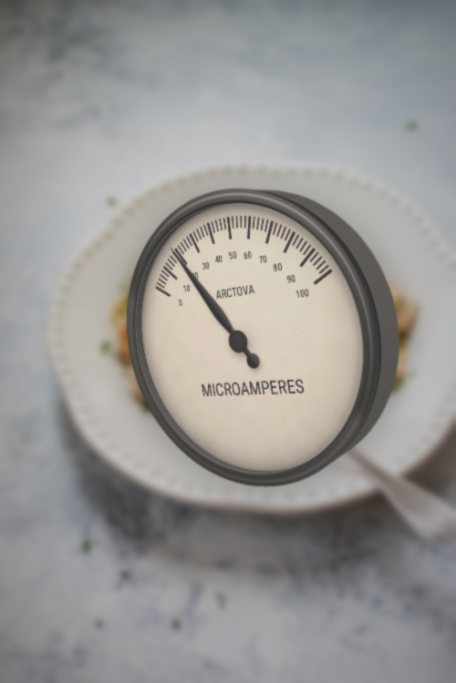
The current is 20 (µA)
